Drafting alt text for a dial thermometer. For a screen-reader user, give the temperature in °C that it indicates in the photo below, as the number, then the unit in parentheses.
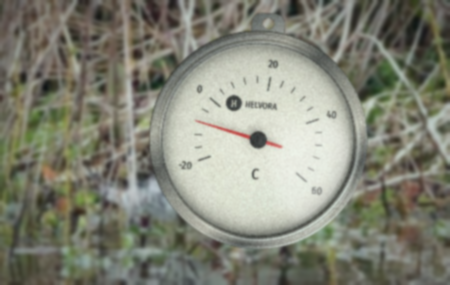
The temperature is -8 (°C)
